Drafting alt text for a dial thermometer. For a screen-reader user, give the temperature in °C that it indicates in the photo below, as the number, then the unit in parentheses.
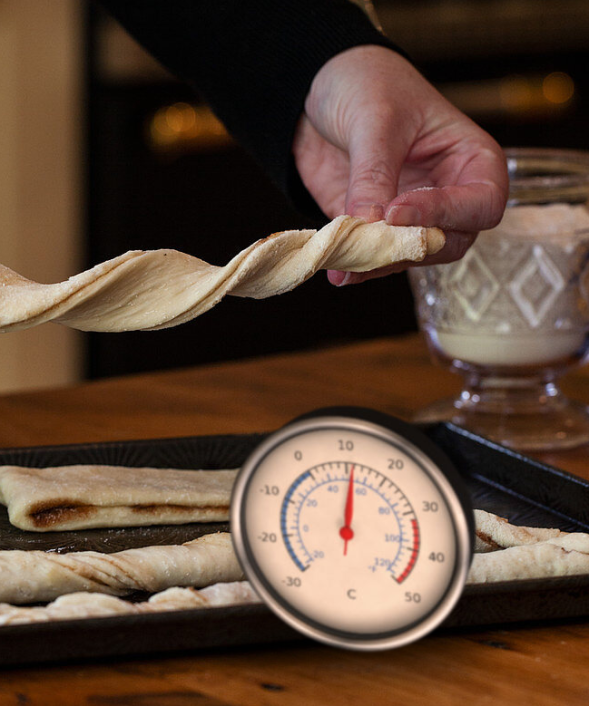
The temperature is 12 (°C)
